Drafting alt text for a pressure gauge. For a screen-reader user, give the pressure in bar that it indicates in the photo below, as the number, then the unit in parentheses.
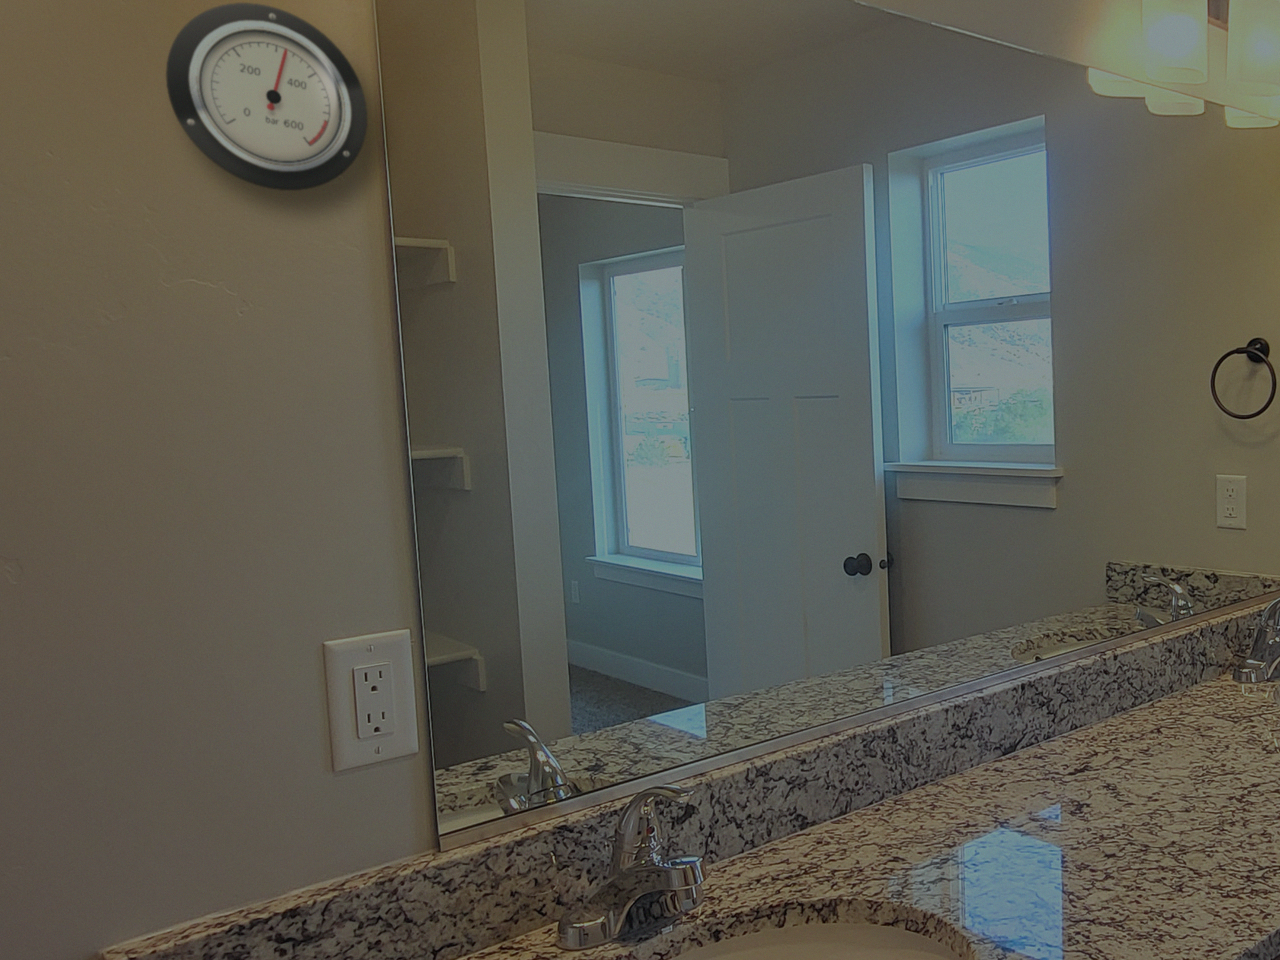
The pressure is 320 (bar)
